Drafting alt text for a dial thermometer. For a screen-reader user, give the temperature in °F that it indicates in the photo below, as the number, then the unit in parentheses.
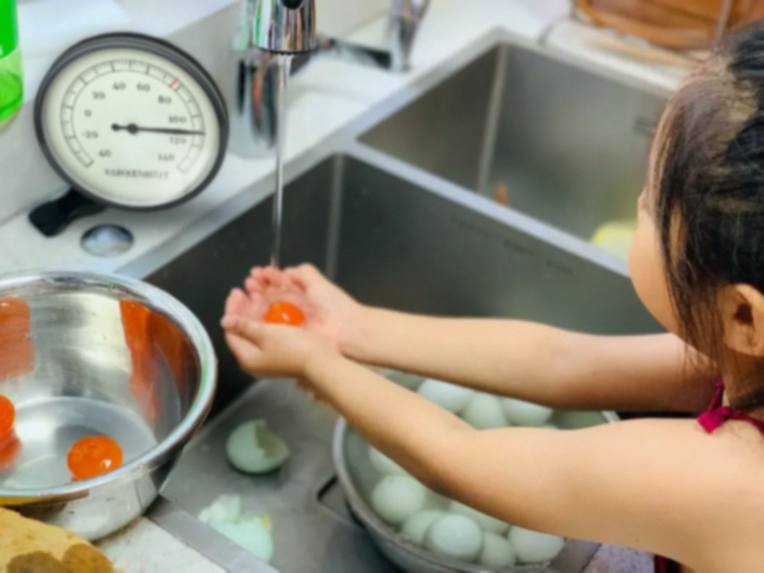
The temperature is 110 (°F)
